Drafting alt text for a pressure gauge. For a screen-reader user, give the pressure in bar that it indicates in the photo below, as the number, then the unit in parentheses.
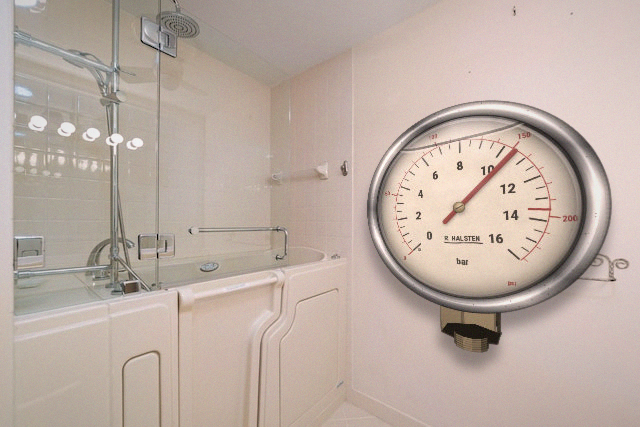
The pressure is 10.5 (bar)
